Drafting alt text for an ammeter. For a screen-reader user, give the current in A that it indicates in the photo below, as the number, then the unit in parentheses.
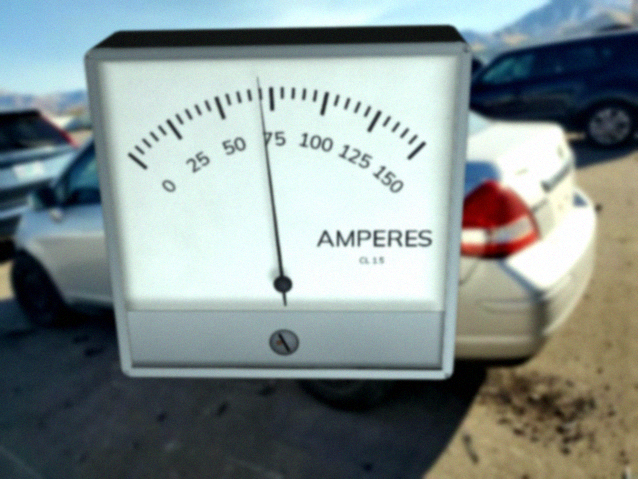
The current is 70 (A)
